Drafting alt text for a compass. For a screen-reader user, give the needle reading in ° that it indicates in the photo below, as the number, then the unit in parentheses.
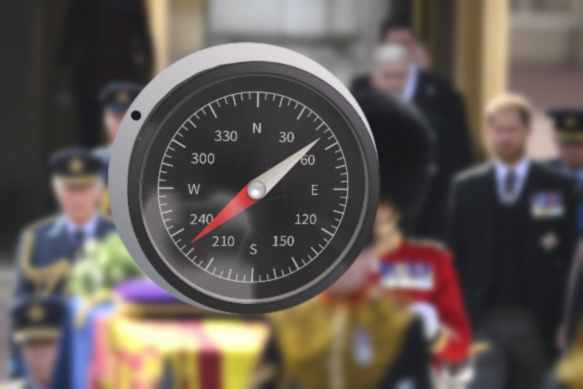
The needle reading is 230 (°)
